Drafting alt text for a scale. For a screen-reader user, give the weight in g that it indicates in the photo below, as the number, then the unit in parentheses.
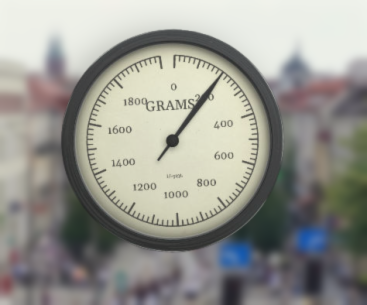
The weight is 200 (g)
